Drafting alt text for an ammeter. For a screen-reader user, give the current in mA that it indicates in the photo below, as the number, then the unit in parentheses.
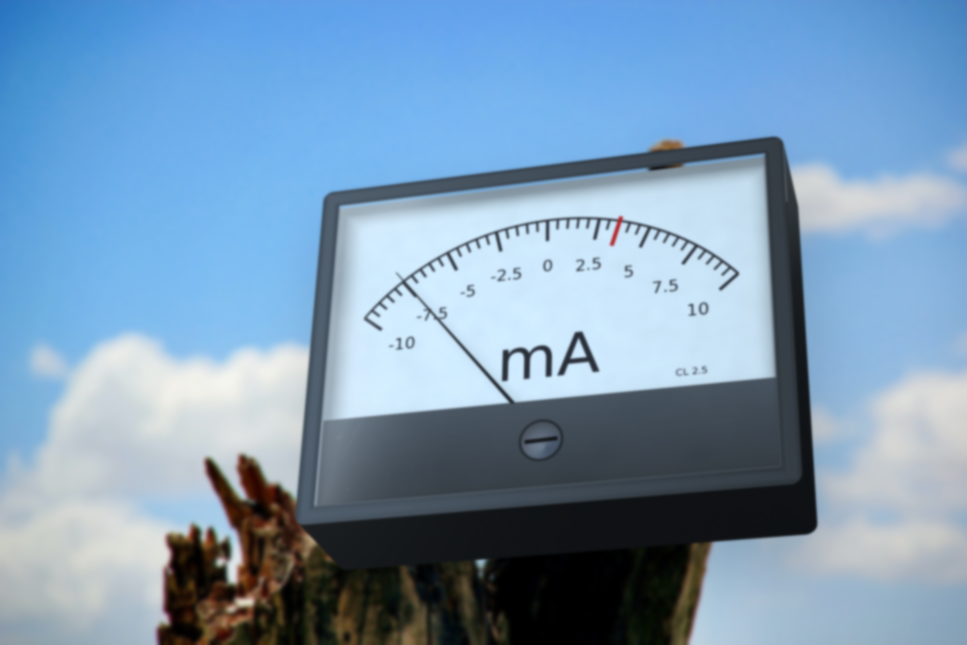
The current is -7.5 (mA)
